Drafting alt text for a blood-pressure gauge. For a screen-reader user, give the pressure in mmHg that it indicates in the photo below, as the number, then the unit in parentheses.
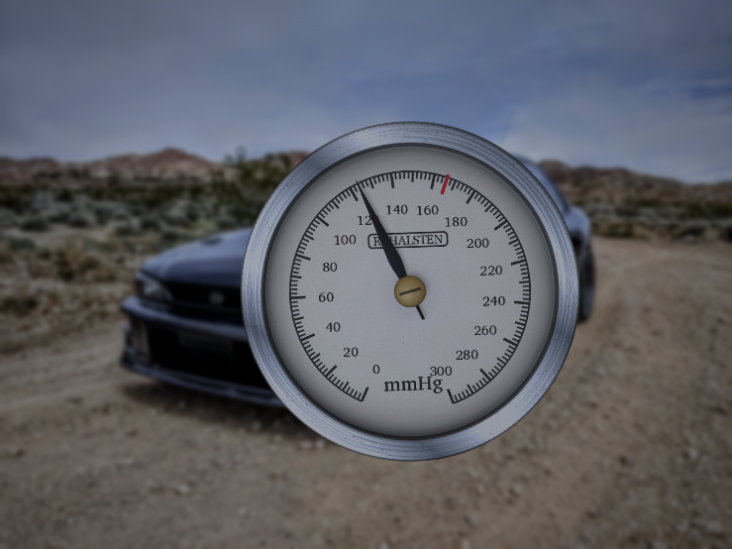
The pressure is 124 (mmHg)
